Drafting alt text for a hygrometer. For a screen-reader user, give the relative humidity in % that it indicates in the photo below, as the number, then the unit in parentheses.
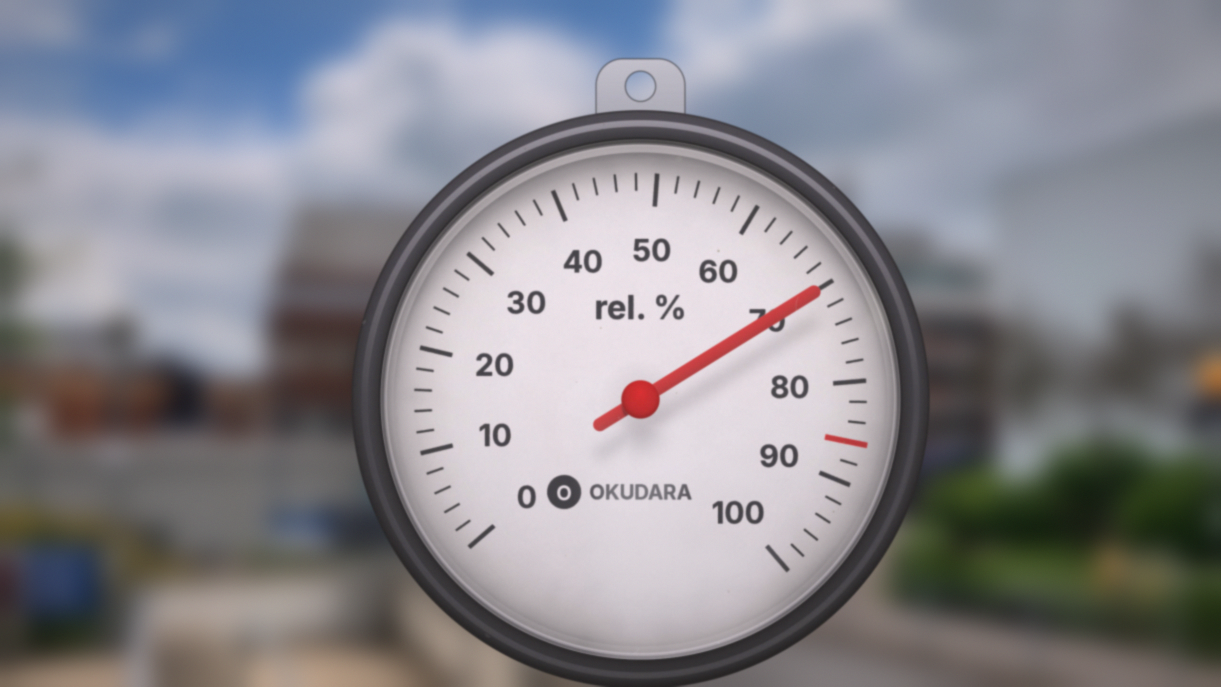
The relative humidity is 70 (%)
